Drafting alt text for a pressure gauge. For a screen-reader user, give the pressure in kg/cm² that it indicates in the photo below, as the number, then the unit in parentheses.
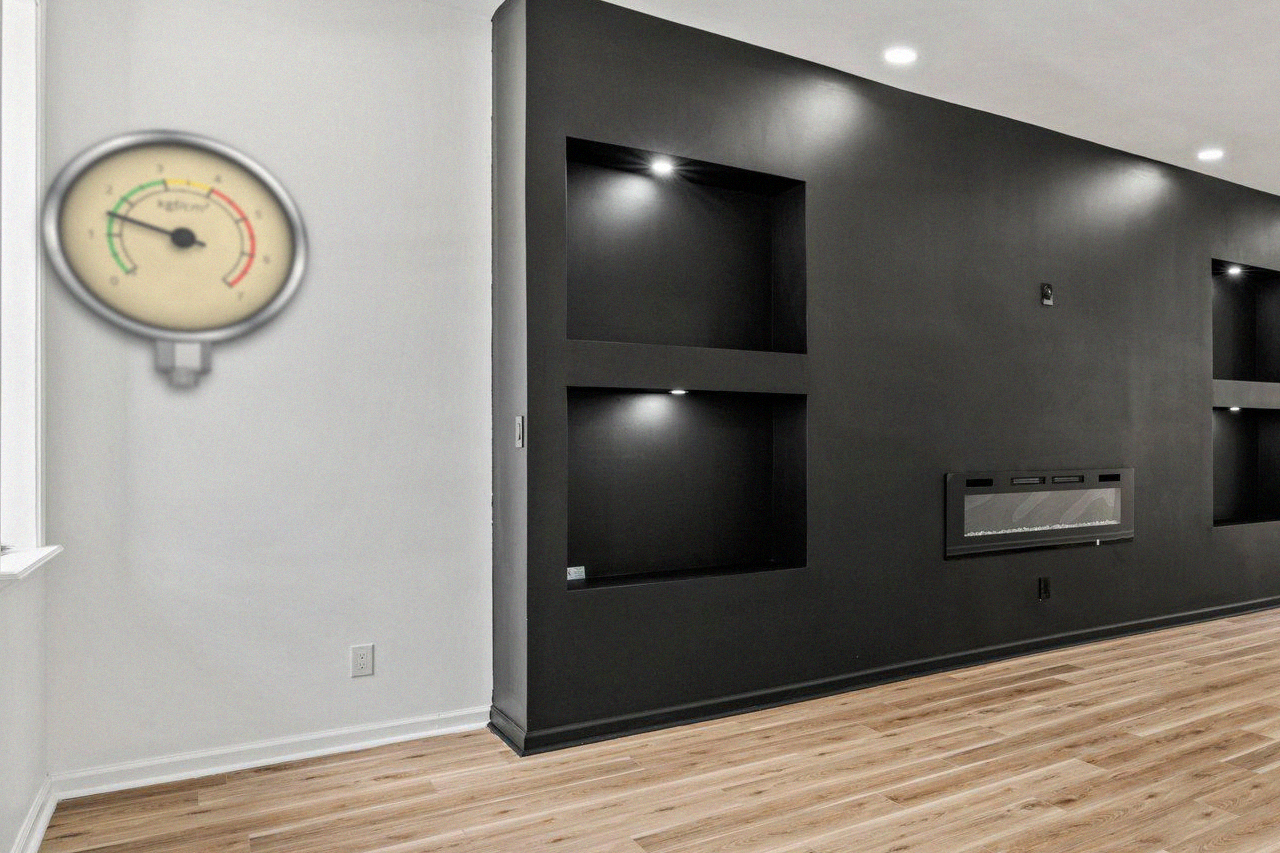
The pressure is 1.5 (kg/cm²)
